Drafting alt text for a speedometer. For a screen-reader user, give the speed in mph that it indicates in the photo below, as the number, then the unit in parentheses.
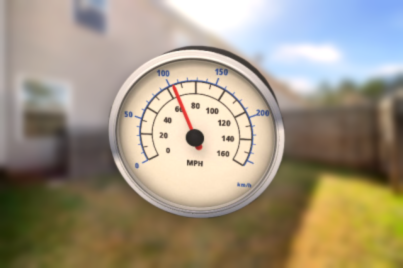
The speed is 65 (mph)
